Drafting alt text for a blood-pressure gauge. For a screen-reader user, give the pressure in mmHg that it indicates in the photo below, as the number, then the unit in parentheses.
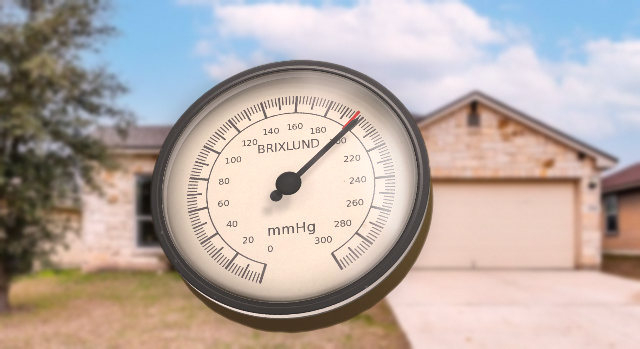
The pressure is 200 (mmHg)
